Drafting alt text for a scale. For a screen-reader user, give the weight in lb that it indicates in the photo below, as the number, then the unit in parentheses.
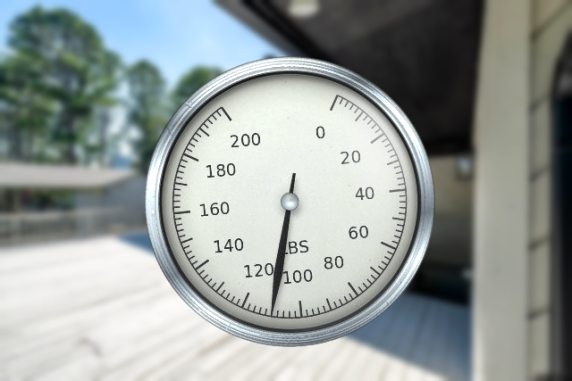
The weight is 110 (lb)
